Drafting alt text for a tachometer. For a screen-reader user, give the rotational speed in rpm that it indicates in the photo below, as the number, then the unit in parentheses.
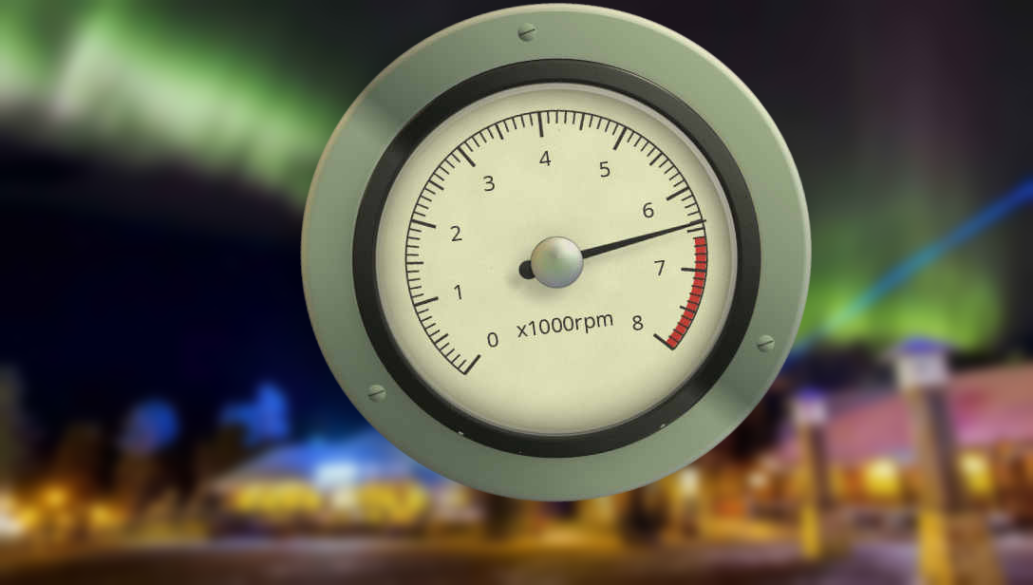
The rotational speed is 6400 (rpm)
